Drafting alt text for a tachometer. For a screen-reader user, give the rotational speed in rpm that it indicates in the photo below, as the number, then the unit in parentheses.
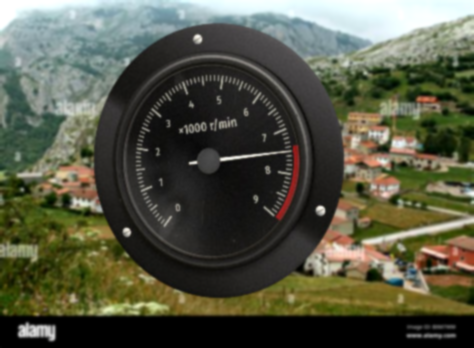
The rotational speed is 7500 (rpm)
